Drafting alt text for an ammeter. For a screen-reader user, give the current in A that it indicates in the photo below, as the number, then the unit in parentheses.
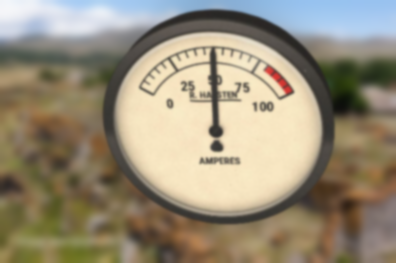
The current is 50 (A)
